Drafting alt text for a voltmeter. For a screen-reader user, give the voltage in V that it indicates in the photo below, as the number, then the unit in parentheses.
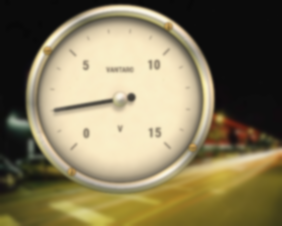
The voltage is 2 (V)
